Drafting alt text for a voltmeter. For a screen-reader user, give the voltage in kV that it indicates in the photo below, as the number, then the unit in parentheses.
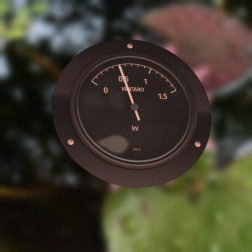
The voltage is 0.5 (kV)
